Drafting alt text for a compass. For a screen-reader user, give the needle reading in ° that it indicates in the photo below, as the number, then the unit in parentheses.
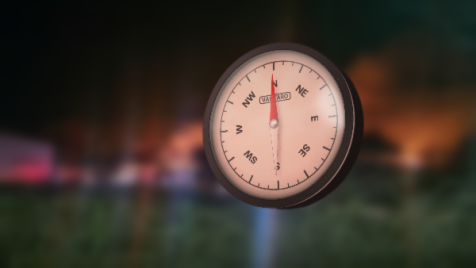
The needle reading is 0 (°)
